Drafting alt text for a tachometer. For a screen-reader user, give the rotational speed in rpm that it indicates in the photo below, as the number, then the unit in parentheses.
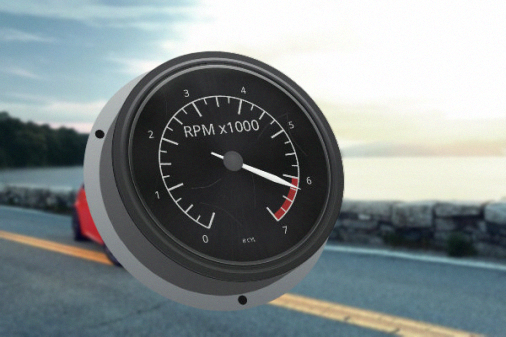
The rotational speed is 6250 (rpm)
